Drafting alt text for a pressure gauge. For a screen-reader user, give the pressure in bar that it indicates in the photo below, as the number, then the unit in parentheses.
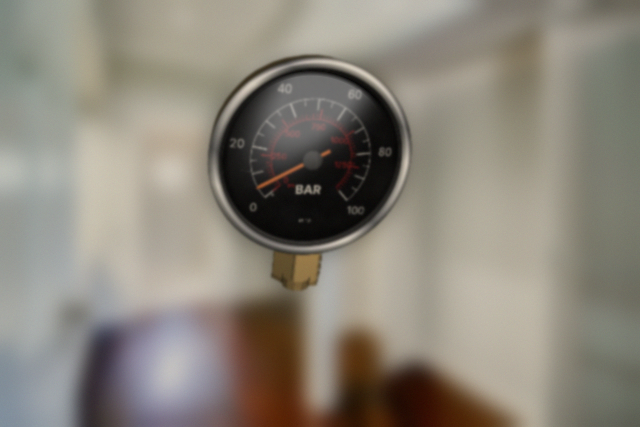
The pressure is 5 (bar)
